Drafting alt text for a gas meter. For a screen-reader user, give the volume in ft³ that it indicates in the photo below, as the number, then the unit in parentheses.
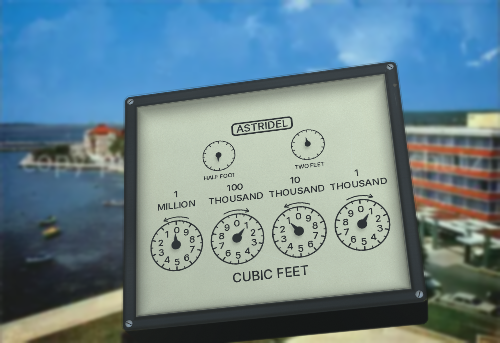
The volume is 11100 (ft³)
